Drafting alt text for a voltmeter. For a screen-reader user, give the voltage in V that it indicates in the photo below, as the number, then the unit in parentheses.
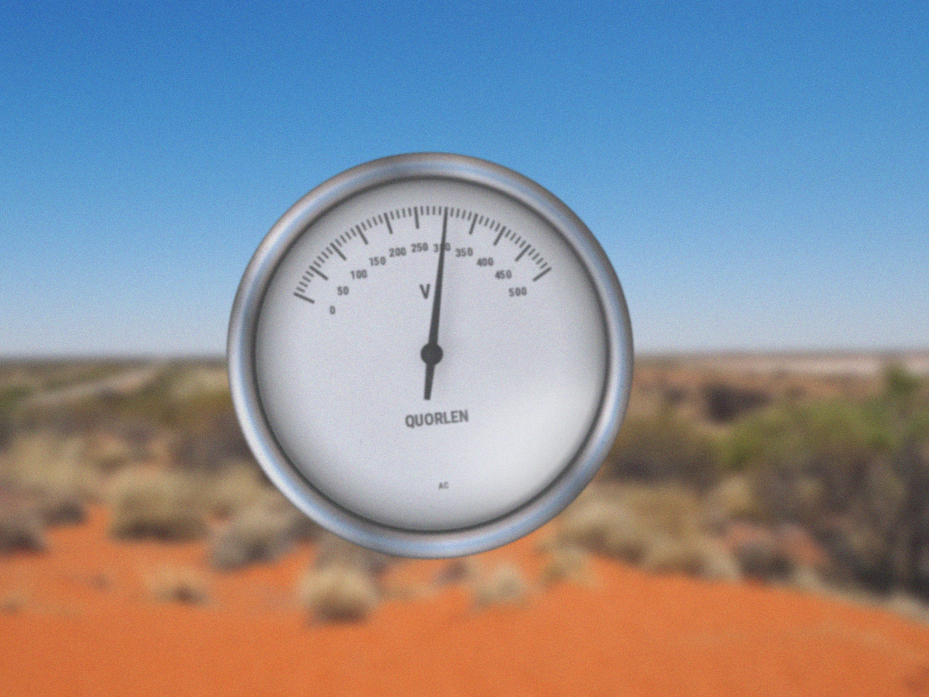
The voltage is 300 (V)
